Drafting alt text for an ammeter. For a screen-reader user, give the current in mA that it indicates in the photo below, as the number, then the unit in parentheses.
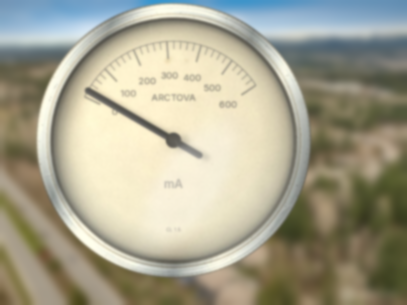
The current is 20 (mA)
